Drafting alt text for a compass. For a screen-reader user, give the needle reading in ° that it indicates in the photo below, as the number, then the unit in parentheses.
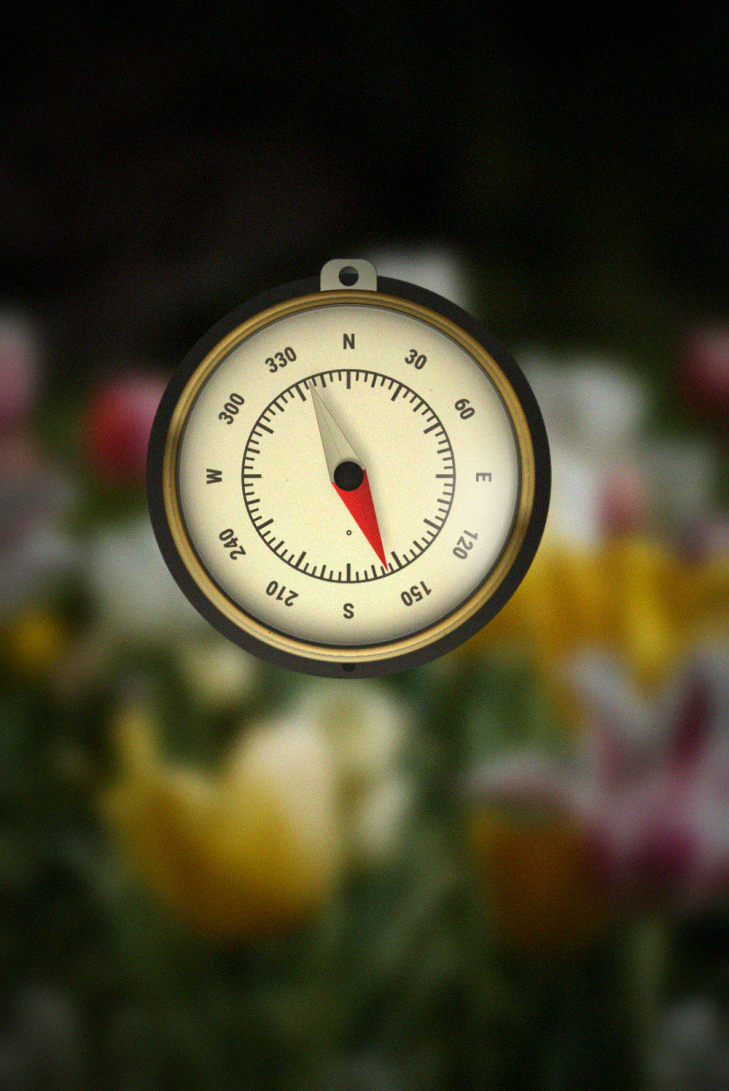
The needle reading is 157.5 (°)
